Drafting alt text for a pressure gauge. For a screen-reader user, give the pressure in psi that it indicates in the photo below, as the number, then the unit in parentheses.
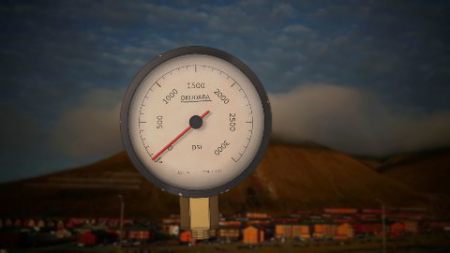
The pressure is 50 (psi)
